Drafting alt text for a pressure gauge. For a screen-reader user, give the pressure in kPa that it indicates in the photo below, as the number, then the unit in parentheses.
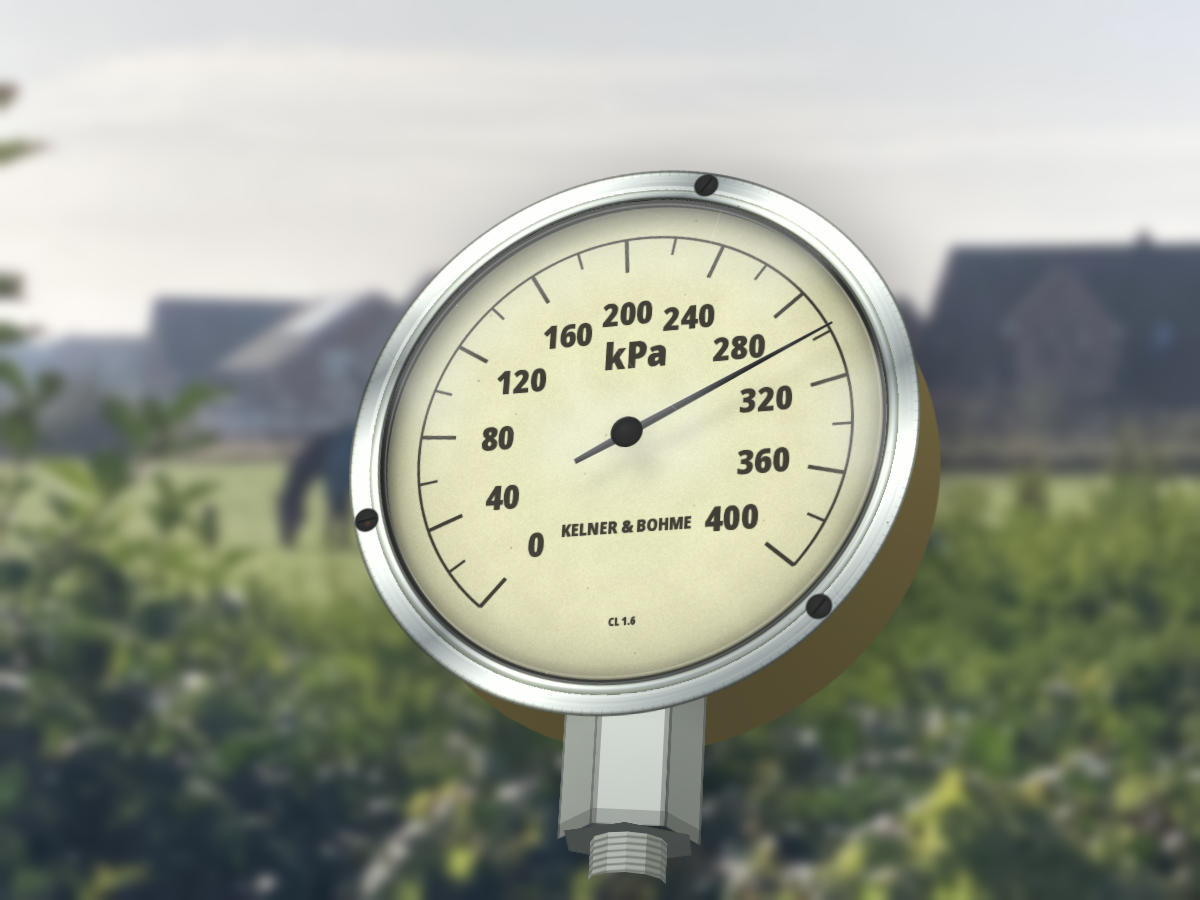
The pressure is 300 (kPa)
